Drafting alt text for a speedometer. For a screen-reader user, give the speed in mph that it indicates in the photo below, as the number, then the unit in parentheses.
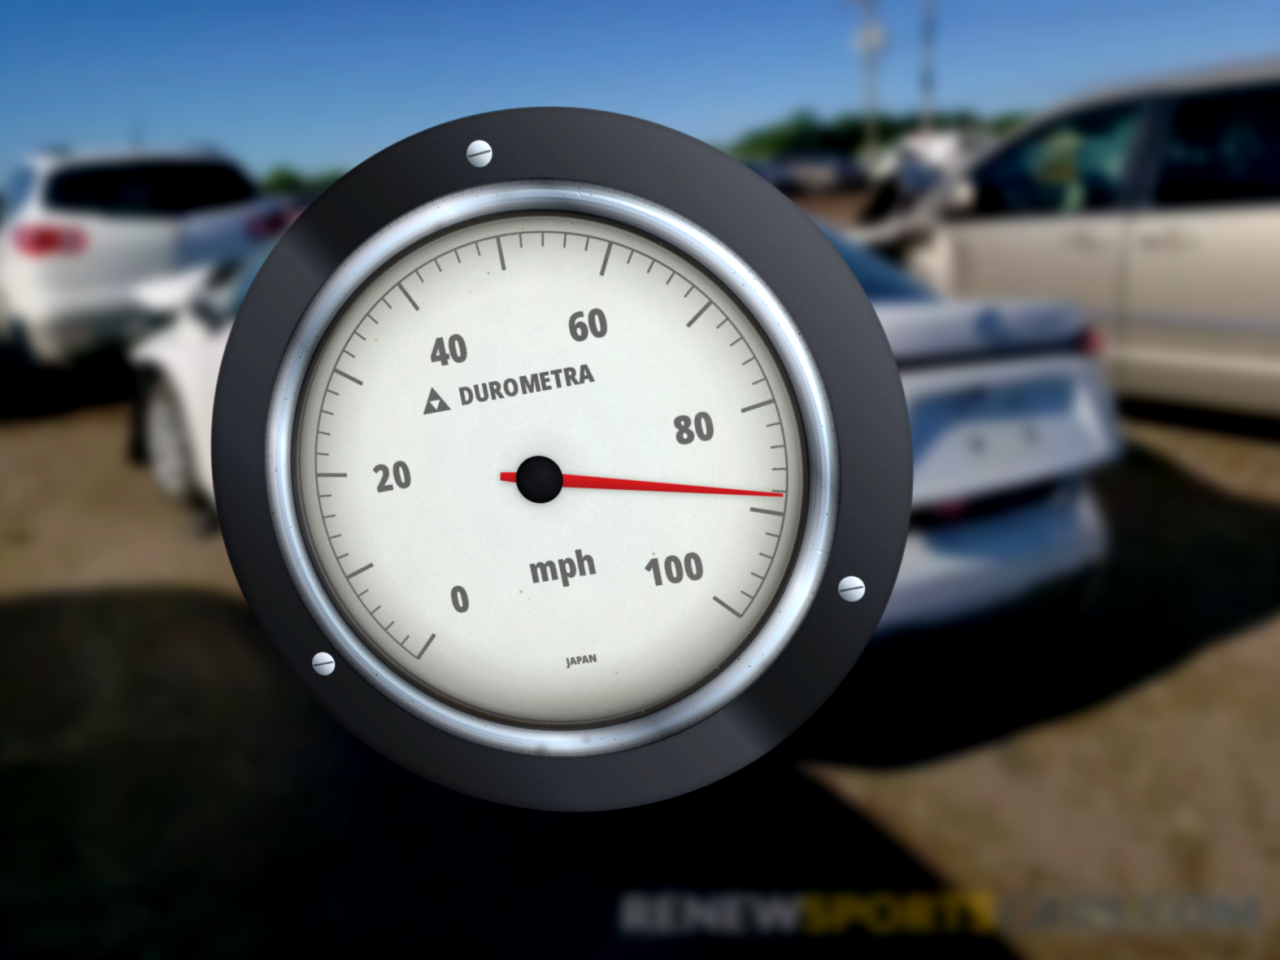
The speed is 88 (mph)
